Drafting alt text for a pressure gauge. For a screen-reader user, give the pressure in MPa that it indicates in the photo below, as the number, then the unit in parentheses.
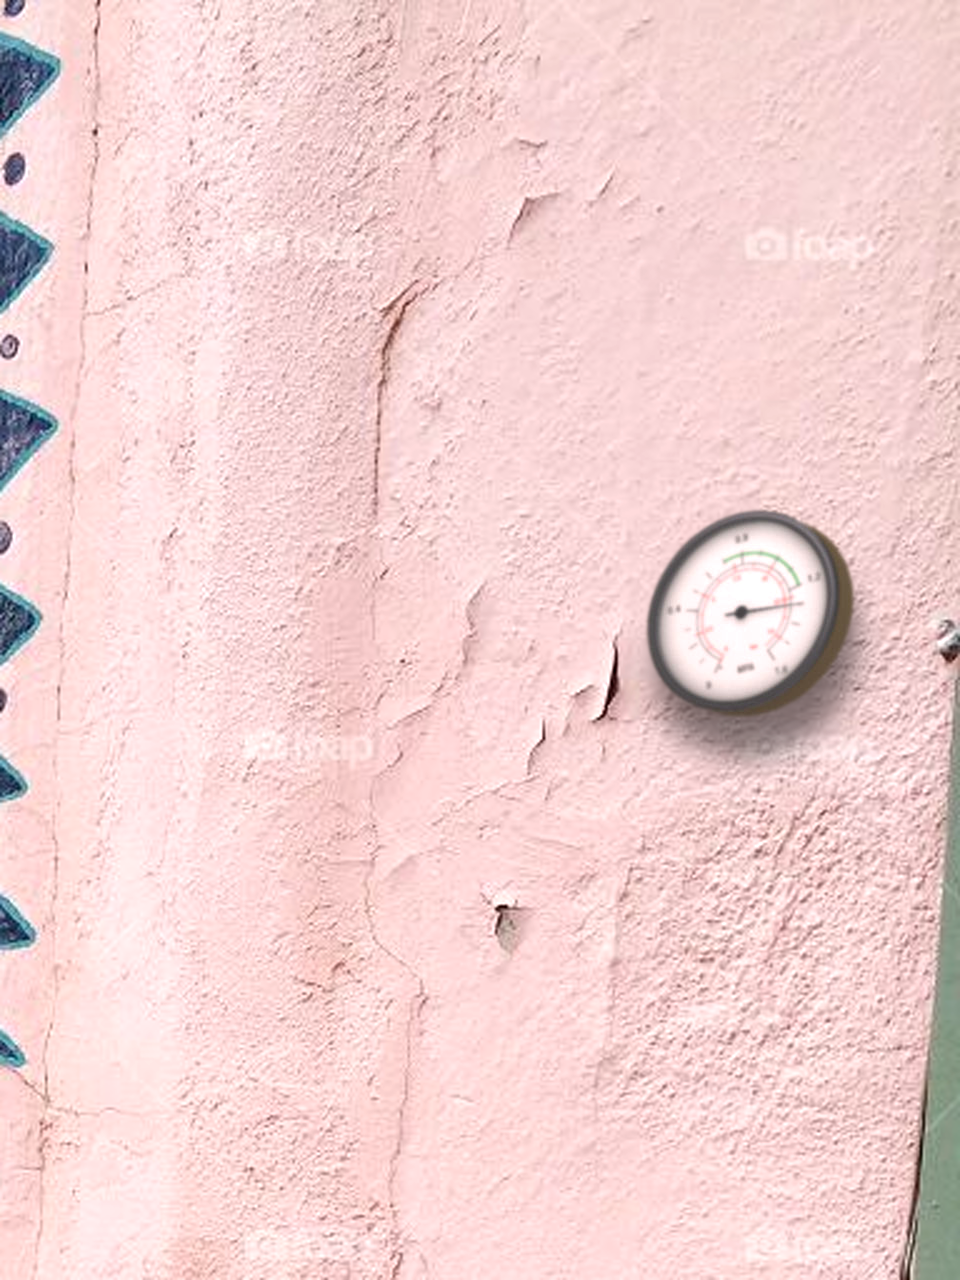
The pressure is 1.3 (MPa)
